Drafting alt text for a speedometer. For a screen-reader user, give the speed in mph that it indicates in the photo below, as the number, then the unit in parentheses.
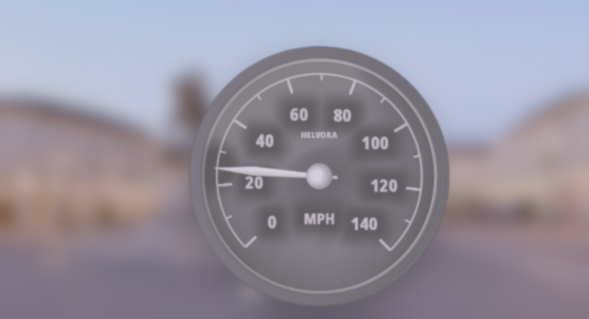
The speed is 25 (mph)
